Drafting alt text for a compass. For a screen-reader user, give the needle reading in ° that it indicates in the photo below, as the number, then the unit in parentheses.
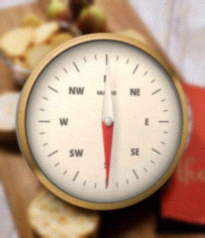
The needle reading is 180 (°)
